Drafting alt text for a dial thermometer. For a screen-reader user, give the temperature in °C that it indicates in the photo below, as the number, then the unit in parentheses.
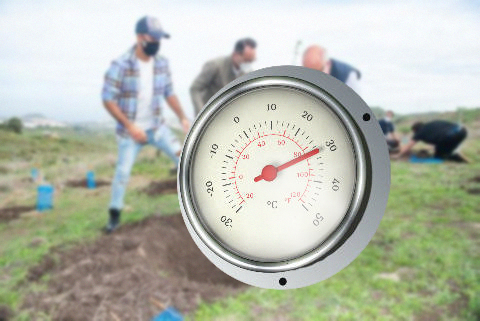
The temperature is 30 (°C)
